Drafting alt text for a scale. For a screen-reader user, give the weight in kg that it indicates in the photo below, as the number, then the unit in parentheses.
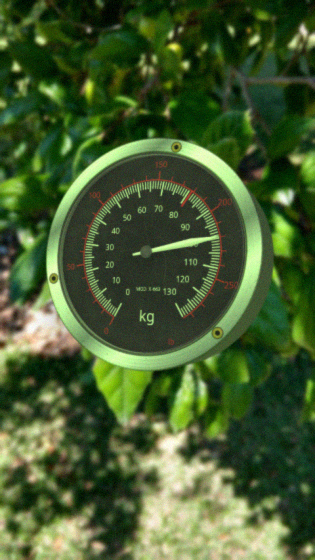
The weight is 100 (kg)
